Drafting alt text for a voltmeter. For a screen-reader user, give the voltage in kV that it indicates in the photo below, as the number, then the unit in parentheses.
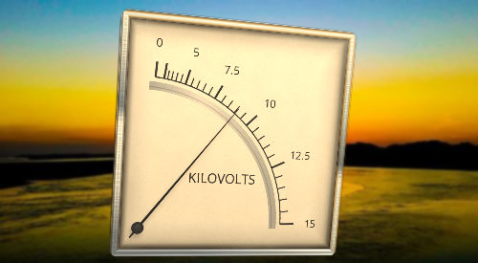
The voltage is 9 (kV)
